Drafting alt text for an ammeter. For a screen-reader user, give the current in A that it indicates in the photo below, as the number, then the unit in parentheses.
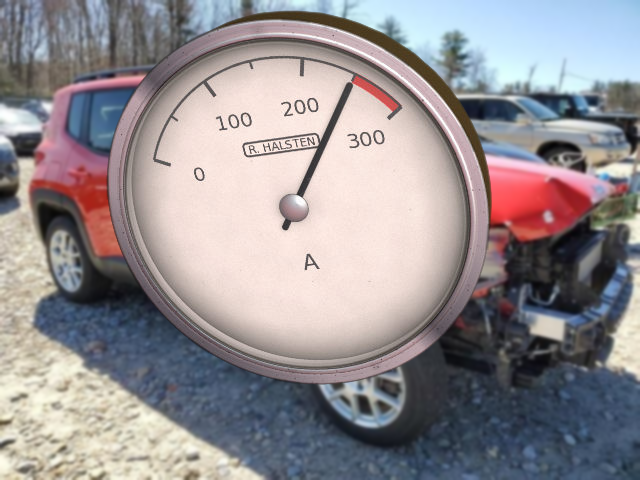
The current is 250 (A)
